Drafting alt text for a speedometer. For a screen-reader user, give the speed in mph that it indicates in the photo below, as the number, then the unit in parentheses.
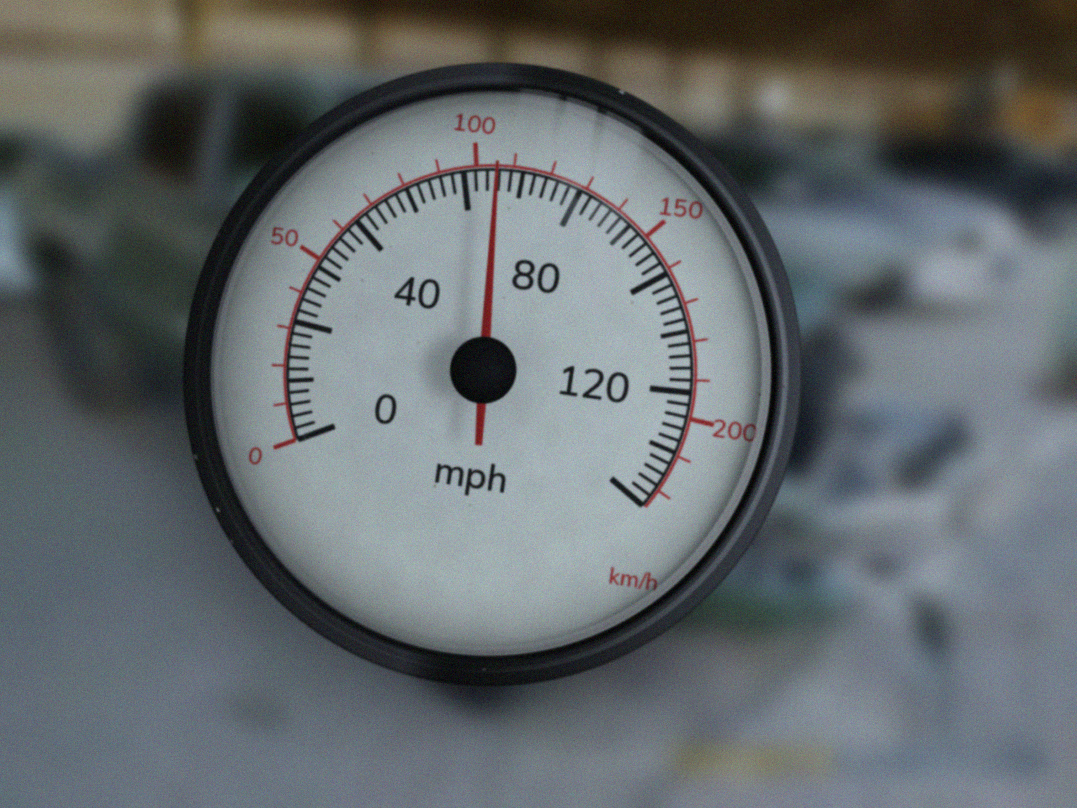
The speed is 66 (mph)
